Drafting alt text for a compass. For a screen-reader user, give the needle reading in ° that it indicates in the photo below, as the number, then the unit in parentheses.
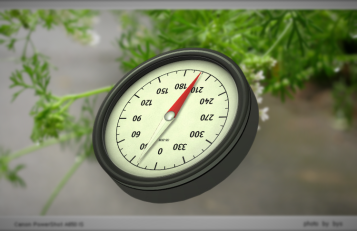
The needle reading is 200 (°)
